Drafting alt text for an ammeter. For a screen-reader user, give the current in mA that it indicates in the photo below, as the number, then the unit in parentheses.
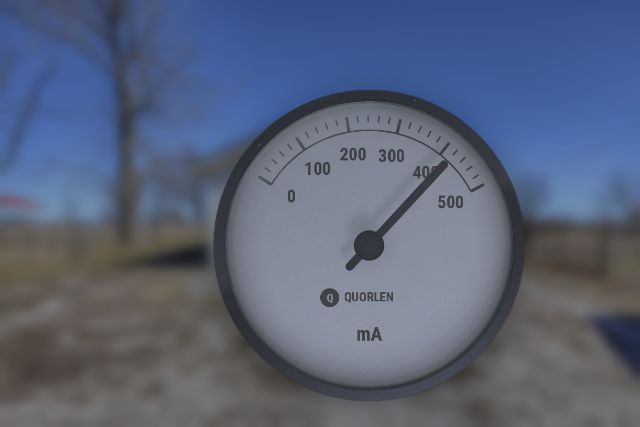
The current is 420 (mA)
